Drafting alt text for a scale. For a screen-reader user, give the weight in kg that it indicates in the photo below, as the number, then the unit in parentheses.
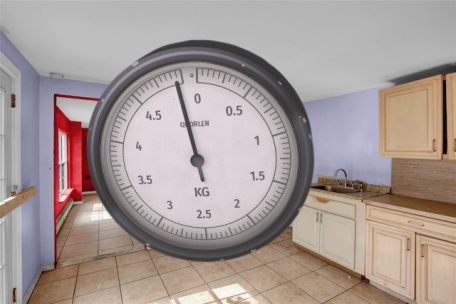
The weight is 4.95 (kg)
